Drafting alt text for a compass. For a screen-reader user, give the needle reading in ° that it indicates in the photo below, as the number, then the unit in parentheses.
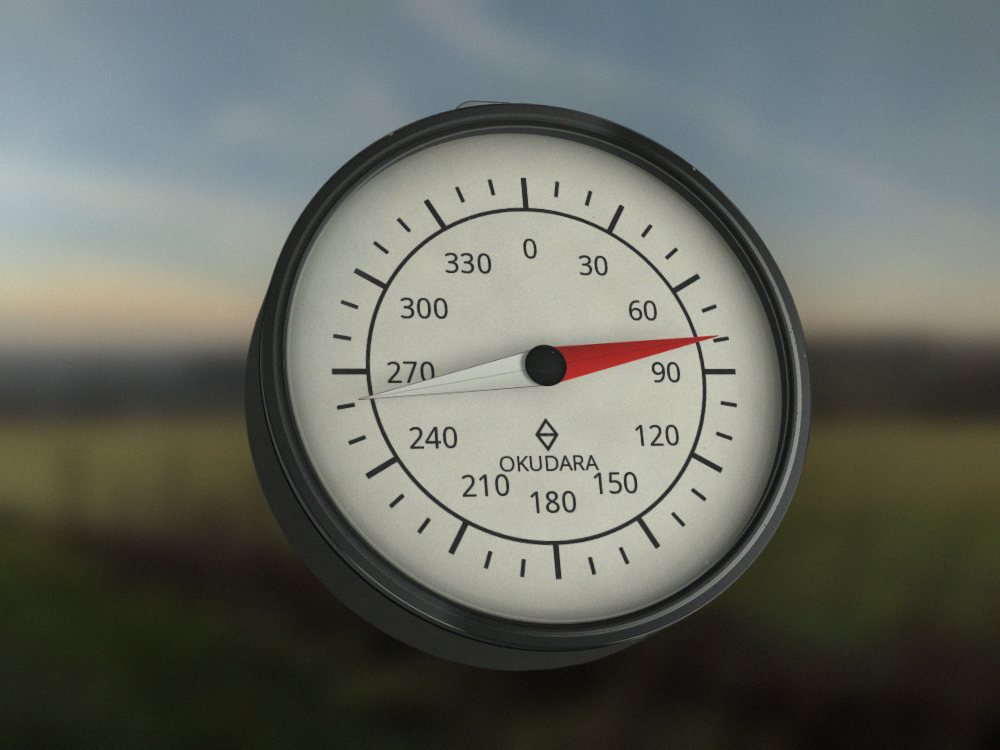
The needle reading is 80 (°)
